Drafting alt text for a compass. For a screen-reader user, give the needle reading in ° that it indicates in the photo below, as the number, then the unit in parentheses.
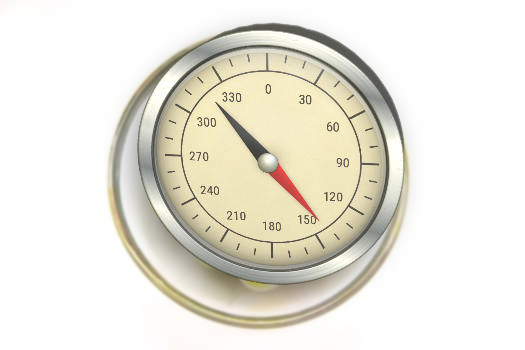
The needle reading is 140 (°)
